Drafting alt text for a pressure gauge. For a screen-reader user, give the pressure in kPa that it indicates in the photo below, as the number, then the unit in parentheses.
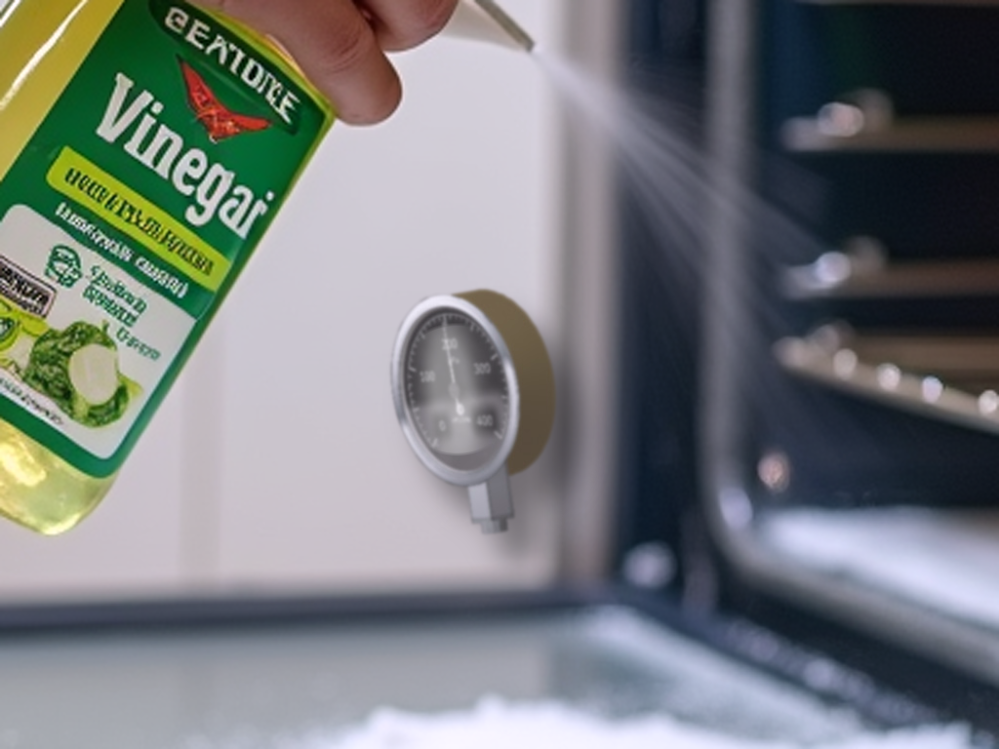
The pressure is 200 (kPa)
